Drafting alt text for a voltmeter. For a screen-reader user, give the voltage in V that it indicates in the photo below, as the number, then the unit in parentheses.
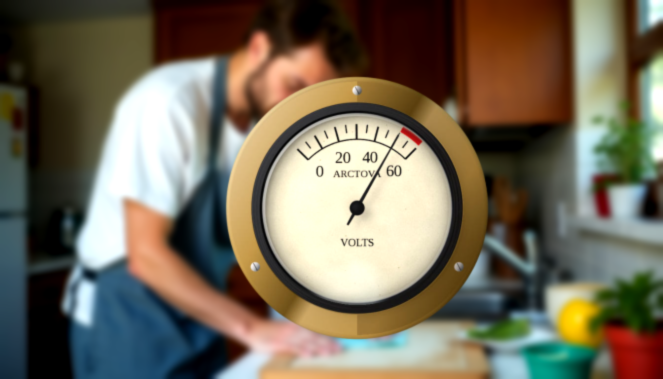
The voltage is 50 (V)
